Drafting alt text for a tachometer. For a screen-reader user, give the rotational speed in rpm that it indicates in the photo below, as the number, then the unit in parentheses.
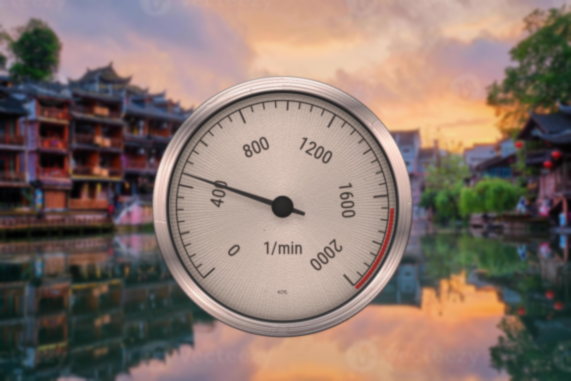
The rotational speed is 450 (rpm)
